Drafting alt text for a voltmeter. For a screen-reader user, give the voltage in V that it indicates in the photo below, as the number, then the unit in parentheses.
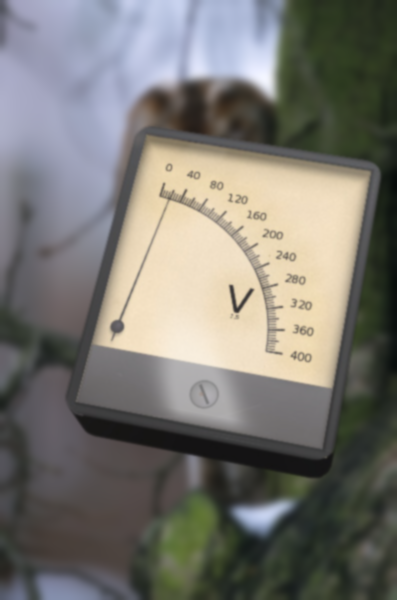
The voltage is 20 (V)
